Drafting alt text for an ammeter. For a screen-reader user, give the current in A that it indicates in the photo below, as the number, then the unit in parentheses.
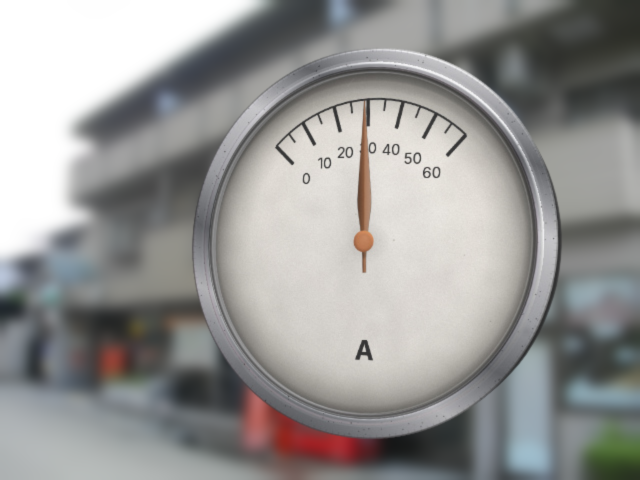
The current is 30 (A)
